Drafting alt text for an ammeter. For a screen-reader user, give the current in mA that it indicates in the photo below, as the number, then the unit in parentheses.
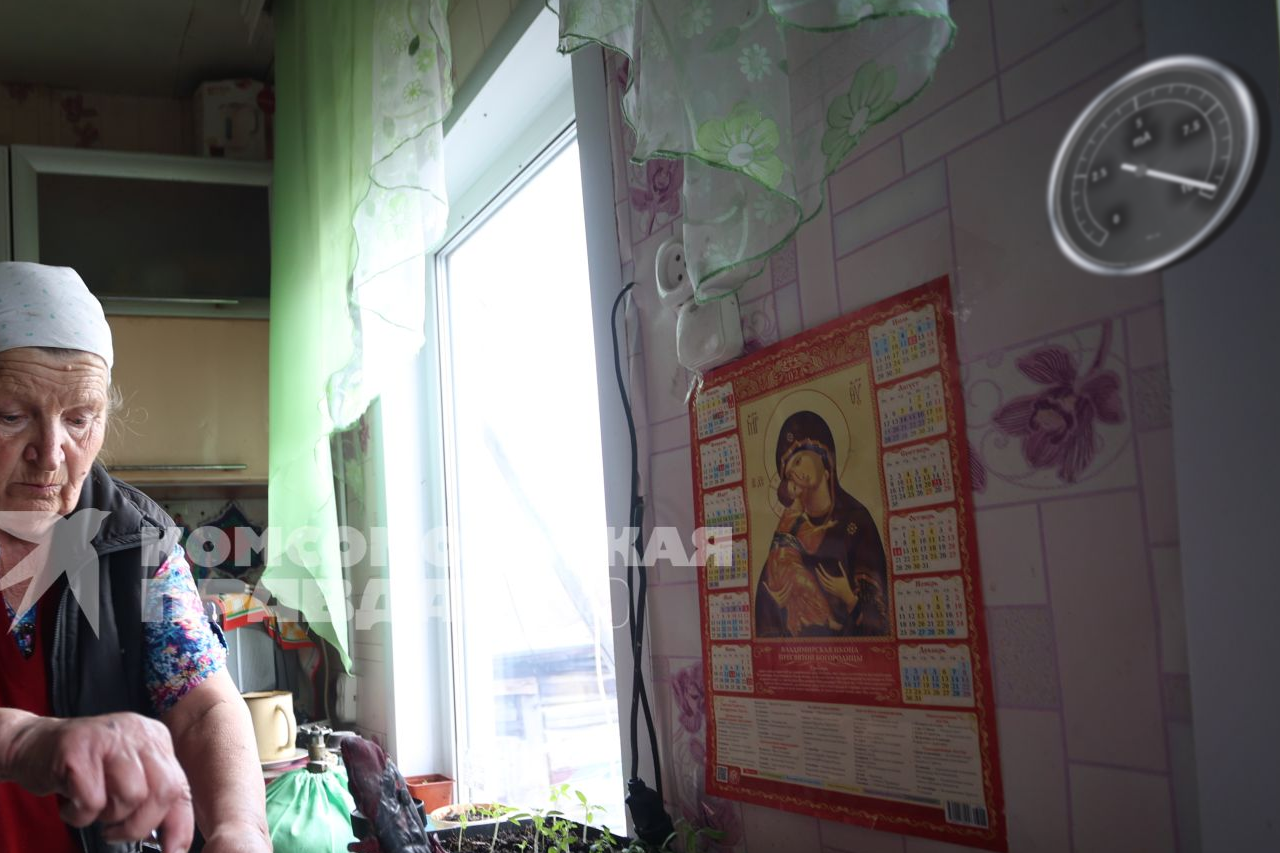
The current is 9.75 (mA)
